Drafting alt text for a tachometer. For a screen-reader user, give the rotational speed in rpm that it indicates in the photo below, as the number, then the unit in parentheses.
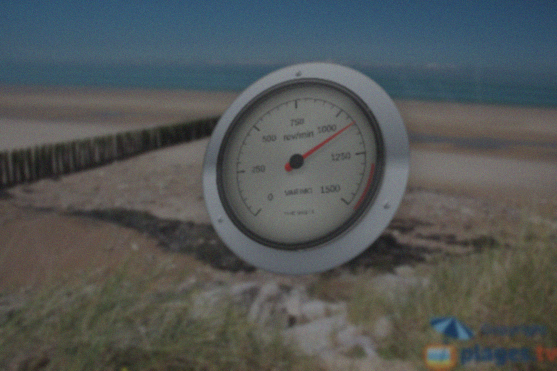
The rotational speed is 1100 (rpm)
